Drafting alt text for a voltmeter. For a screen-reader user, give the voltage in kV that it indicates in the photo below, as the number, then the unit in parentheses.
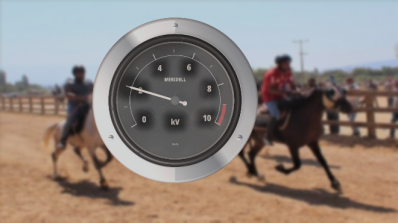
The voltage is 2 (kV)
